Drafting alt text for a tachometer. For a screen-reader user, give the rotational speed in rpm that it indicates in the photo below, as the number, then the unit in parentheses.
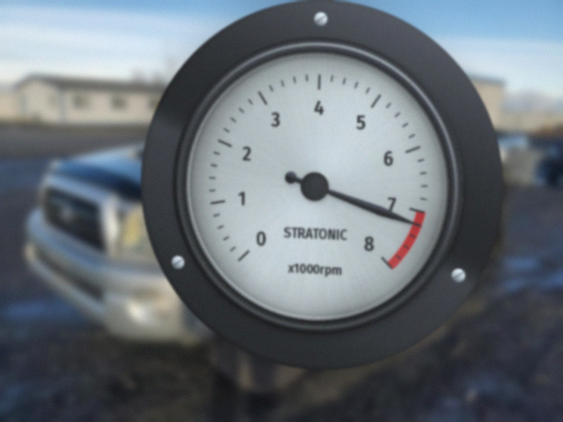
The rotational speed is 7200 (rpm)
